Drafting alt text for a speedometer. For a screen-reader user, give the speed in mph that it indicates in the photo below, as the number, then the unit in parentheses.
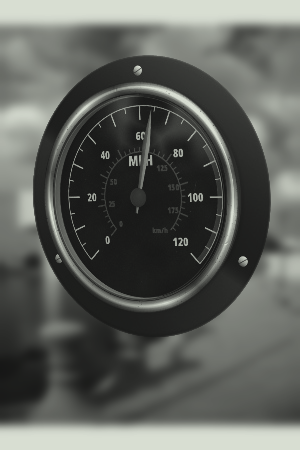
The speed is 65 (mph)
